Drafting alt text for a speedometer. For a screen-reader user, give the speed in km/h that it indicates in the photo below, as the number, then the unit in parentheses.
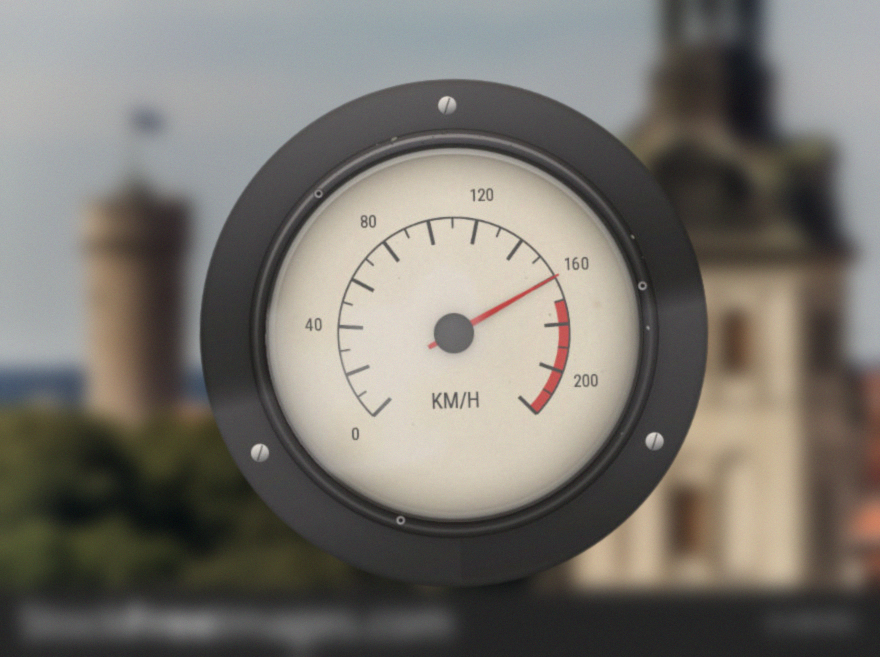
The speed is 160 (km/h)
